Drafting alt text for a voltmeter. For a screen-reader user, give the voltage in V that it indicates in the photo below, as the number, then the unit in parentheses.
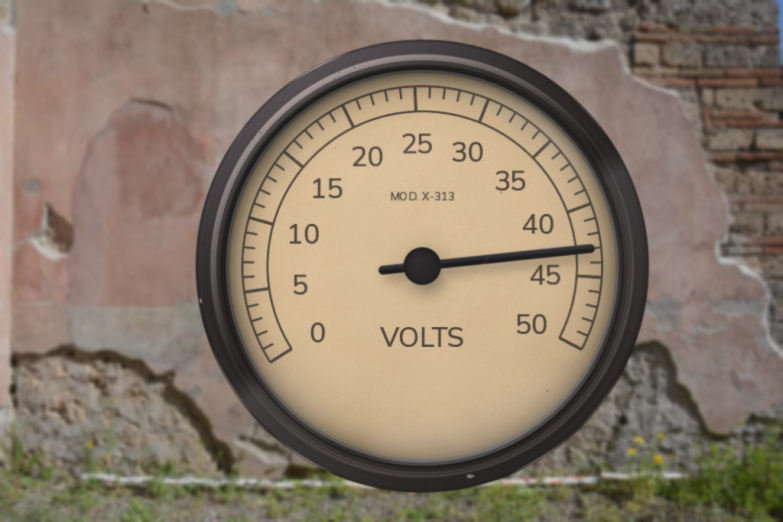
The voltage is 43 (V)
